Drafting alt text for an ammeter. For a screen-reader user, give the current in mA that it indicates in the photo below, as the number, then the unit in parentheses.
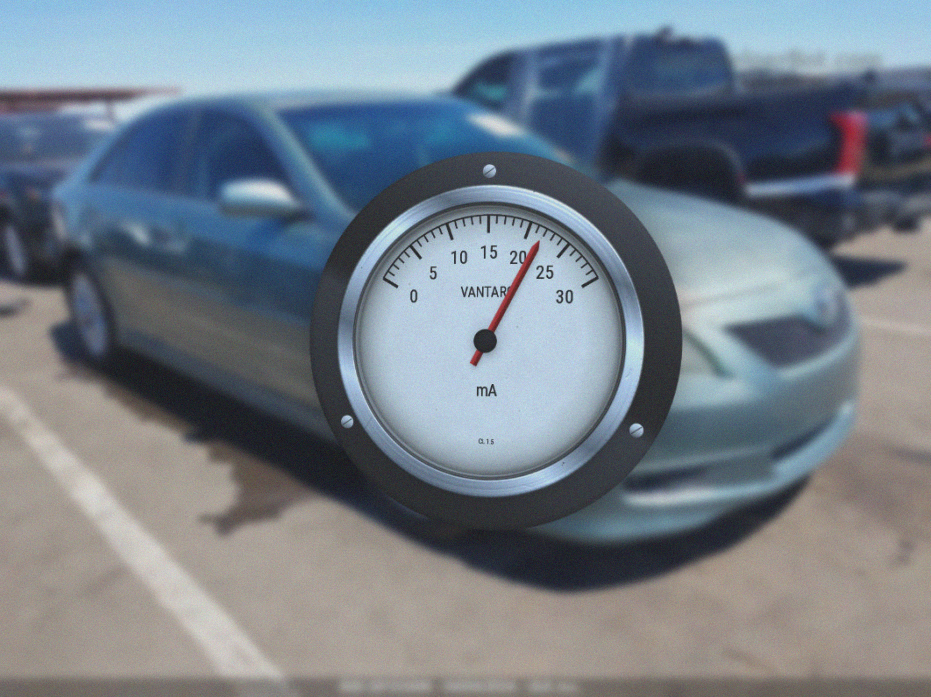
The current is 22 (mA)
